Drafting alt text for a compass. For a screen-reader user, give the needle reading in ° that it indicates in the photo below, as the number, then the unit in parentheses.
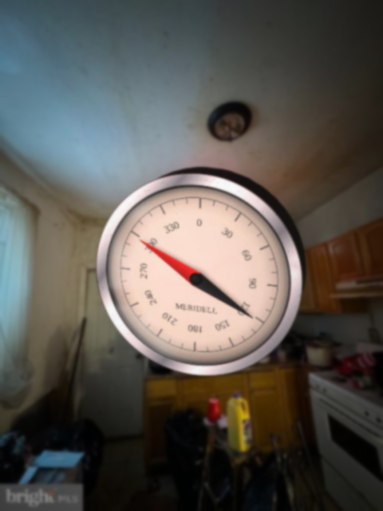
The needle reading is 300 (°)
